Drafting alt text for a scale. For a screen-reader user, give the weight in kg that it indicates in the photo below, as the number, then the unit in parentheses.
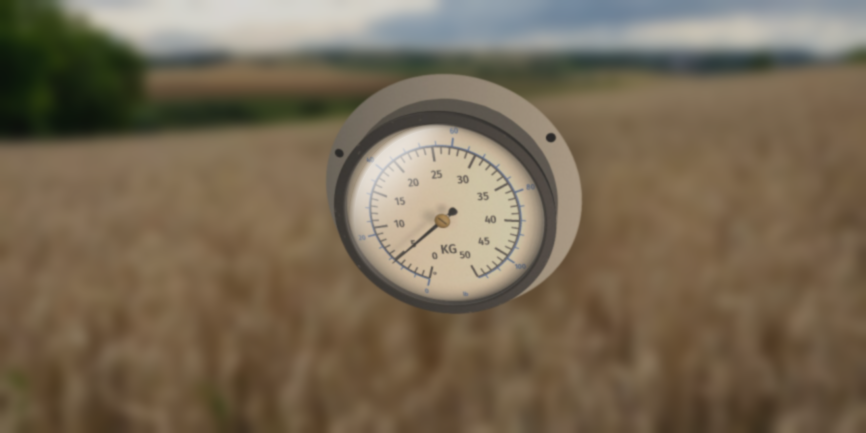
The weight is 5 (kg)
